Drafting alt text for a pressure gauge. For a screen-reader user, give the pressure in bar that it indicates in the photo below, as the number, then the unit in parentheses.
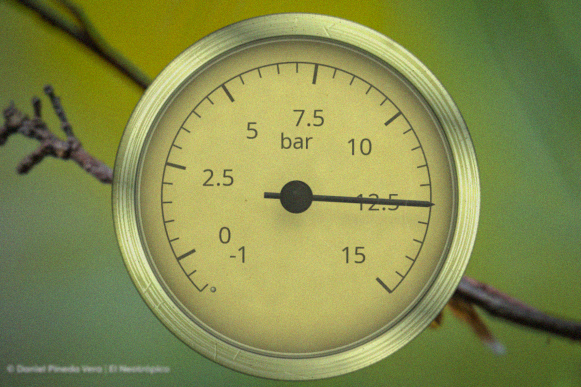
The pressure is 12.5 (bar)
